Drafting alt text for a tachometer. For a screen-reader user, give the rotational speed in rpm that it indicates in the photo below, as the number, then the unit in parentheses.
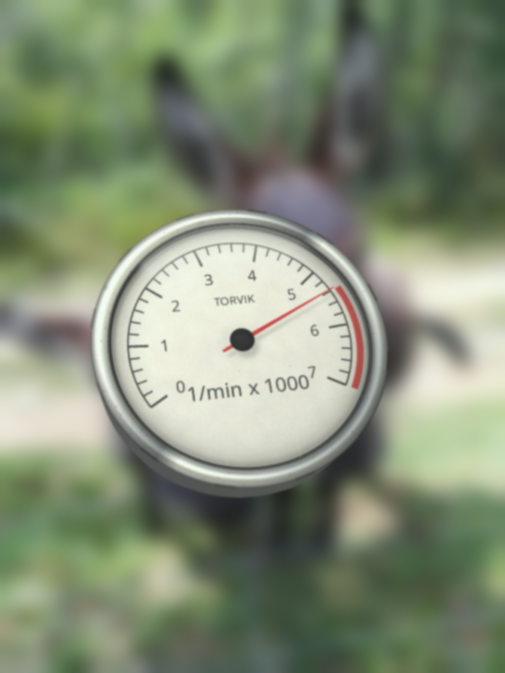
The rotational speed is 5400 (rpm)
